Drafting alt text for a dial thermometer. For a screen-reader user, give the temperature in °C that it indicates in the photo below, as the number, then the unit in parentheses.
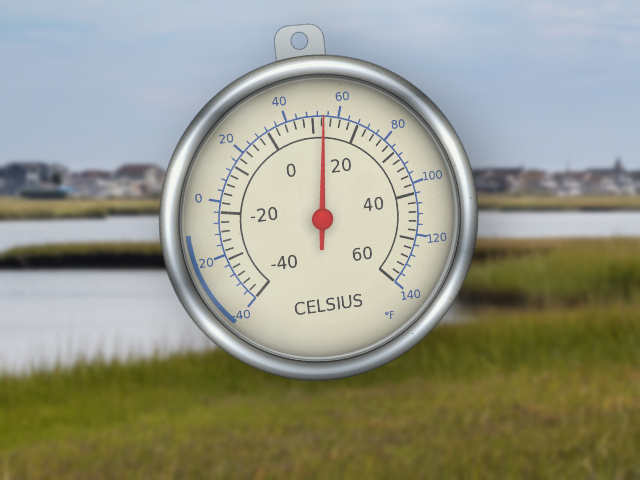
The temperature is 12 (°C)
